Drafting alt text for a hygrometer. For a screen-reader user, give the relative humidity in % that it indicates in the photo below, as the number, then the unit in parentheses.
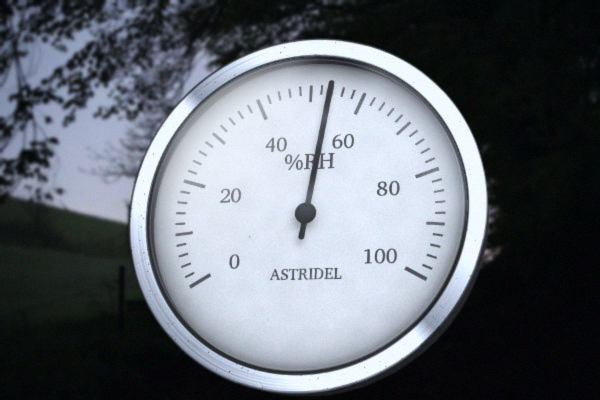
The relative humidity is 54 (%)
